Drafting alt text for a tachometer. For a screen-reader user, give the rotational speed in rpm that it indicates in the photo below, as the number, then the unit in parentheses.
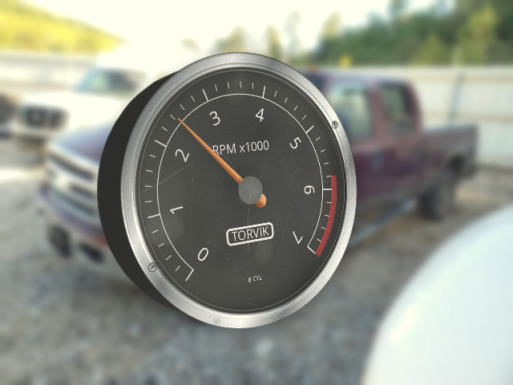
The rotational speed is 2400 (rpm)
